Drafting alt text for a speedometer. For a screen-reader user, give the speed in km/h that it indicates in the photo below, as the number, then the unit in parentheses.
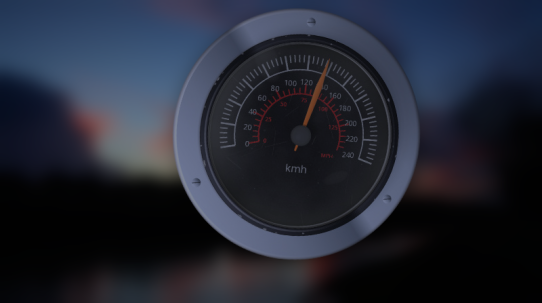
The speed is 136 (km/h)
